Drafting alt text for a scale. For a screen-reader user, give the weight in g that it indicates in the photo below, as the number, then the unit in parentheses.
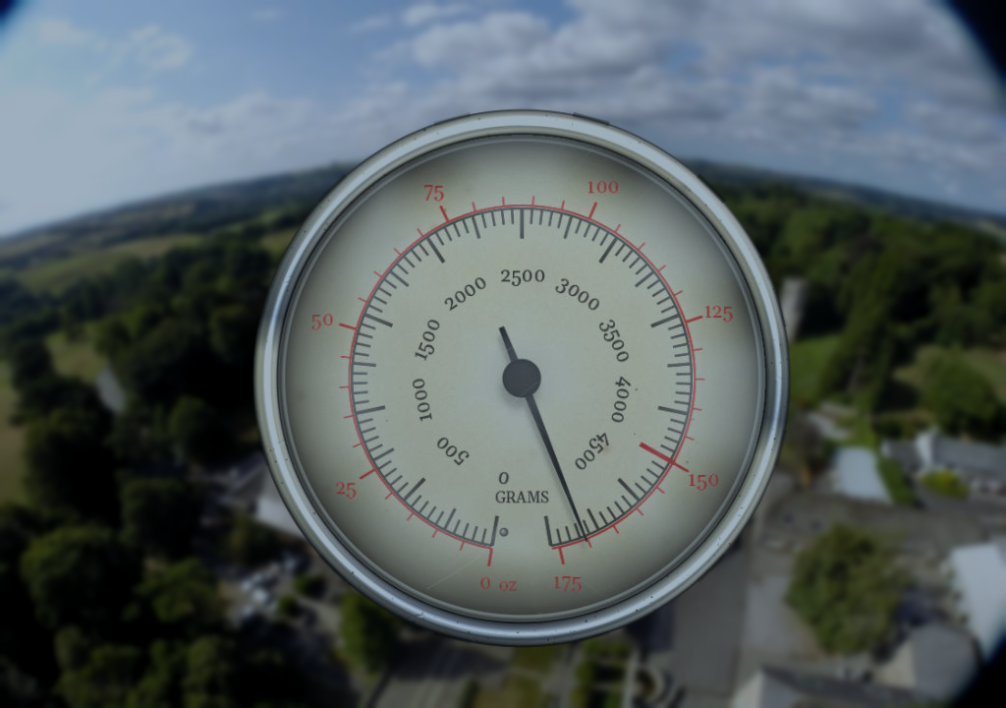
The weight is 4825 (g)
